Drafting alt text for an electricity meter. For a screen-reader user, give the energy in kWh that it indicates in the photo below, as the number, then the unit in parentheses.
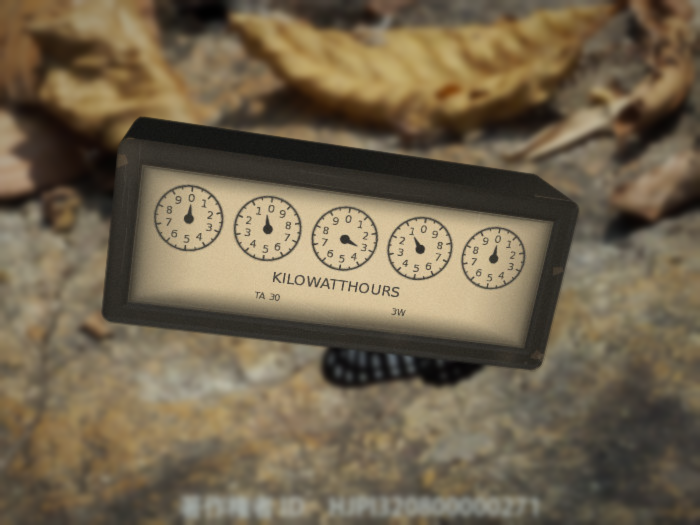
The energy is 310 (kWh)
